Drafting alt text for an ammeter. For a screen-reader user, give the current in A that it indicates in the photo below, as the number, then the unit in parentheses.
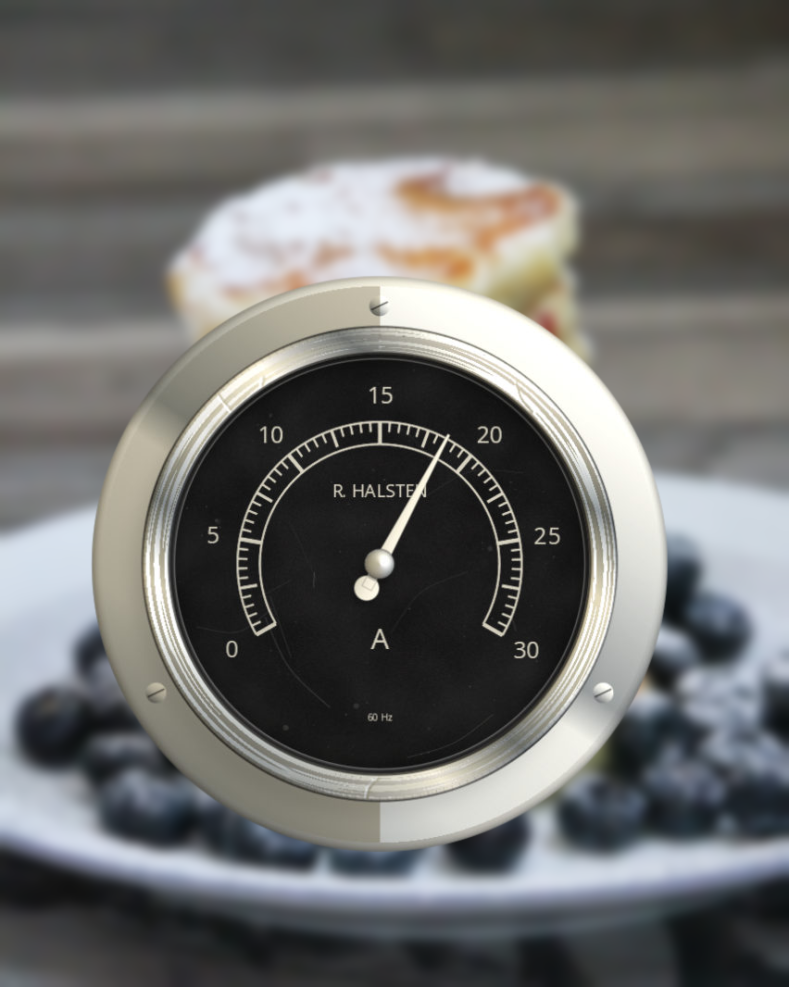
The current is 18.5 (A)
